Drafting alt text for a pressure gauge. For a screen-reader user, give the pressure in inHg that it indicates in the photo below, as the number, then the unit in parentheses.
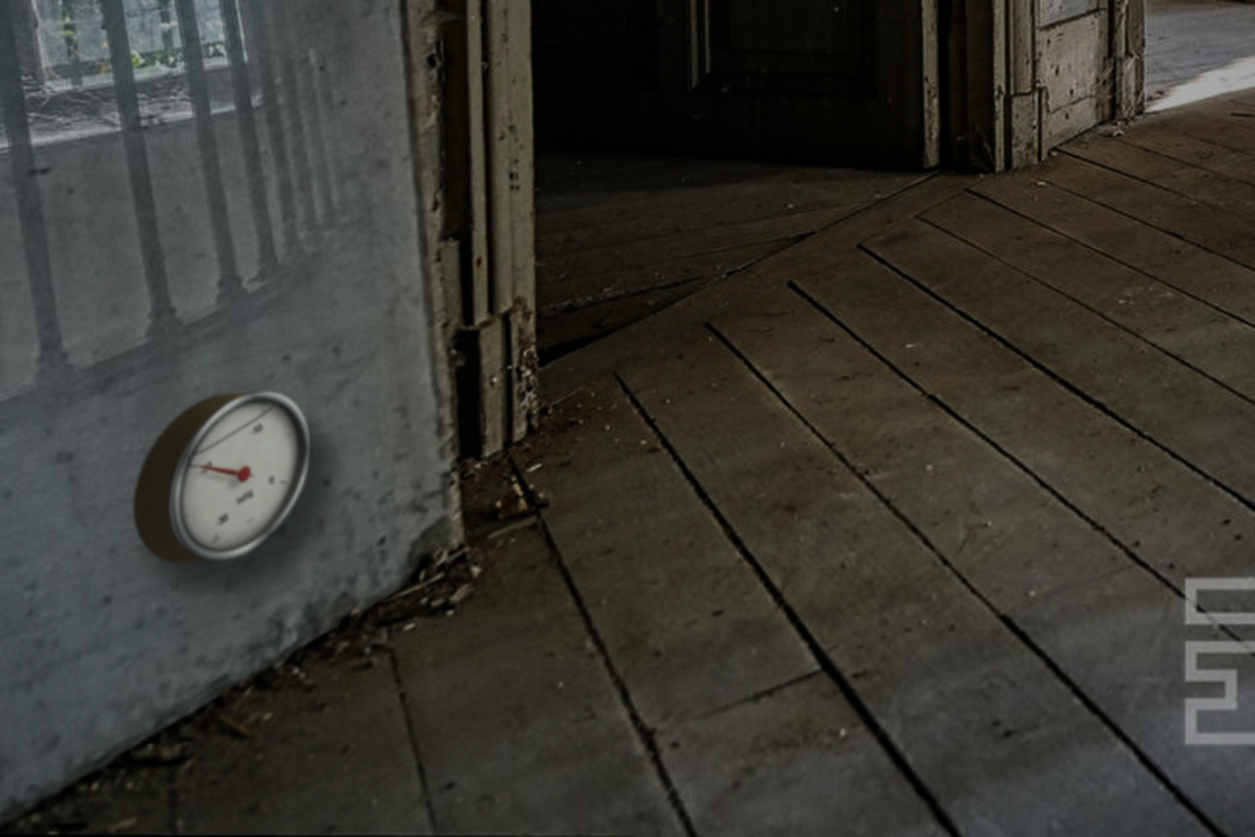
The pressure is -20 (inHg)
